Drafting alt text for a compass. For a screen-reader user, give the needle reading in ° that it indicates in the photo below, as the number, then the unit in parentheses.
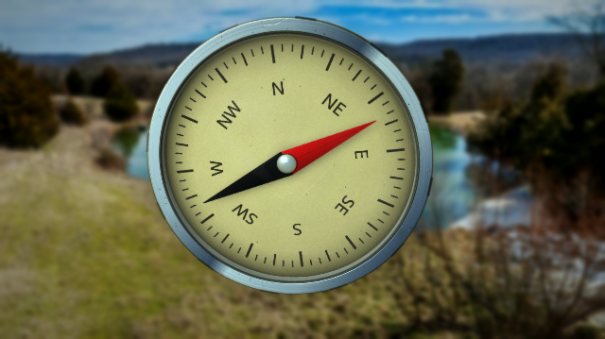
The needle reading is 70 (°)
